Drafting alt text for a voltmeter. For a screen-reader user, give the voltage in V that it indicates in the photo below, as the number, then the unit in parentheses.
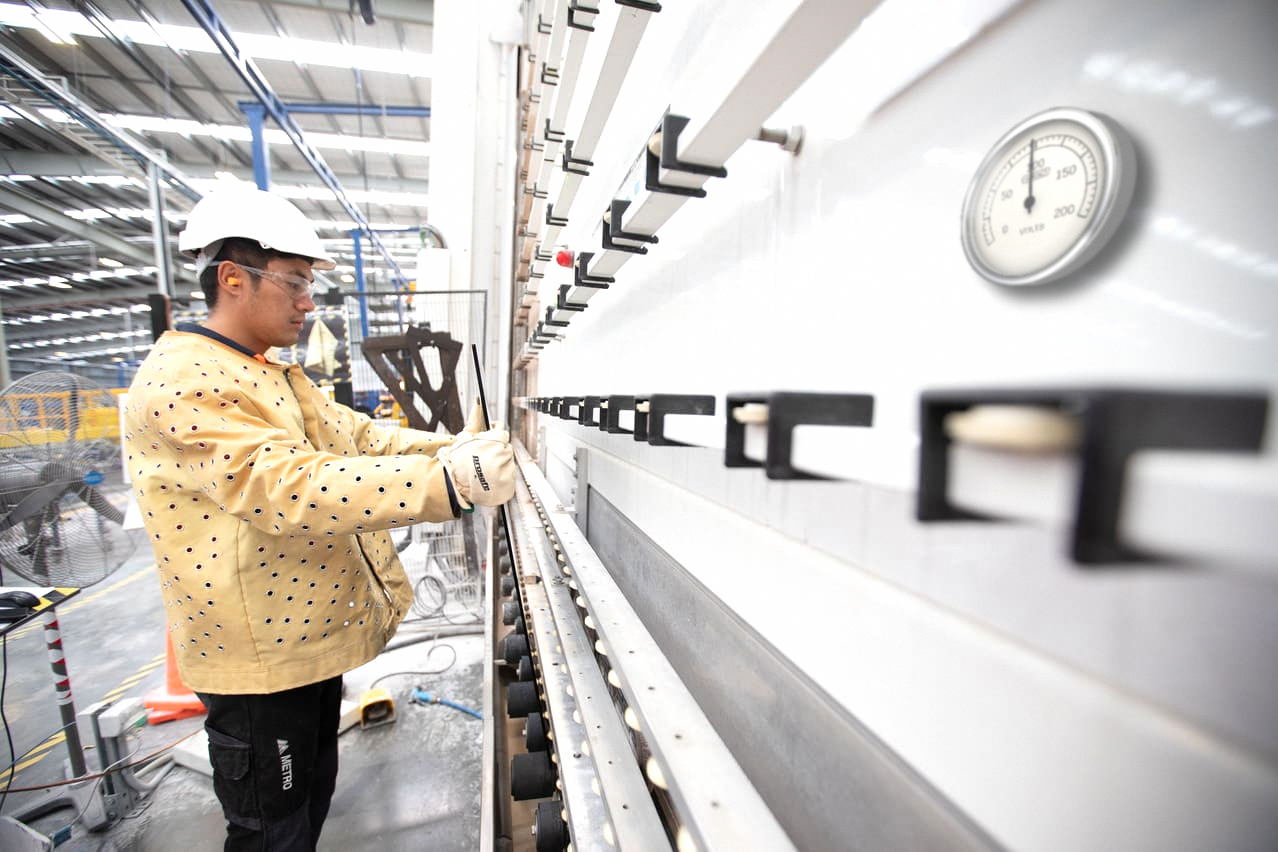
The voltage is 100 (V)
